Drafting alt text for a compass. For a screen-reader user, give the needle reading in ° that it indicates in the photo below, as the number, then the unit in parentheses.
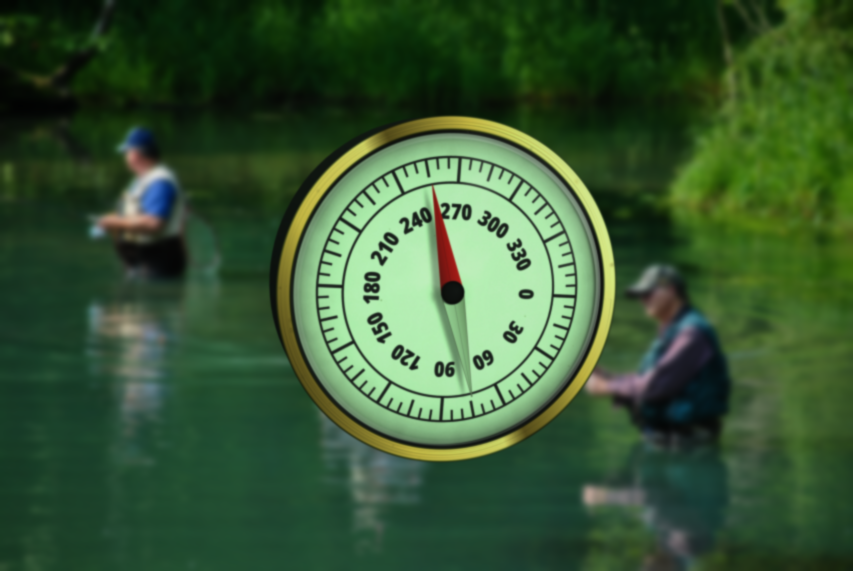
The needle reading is 255 (°)
